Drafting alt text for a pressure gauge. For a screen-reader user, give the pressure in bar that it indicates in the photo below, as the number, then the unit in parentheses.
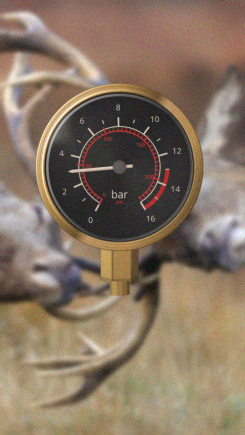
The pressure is 3 (bar)
